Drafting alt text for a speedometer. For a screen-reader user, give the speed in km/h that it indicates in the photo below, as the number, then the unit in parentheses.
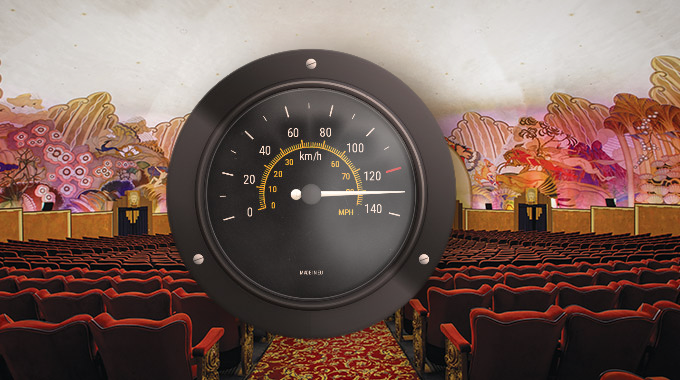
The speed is 130 (km/h)
